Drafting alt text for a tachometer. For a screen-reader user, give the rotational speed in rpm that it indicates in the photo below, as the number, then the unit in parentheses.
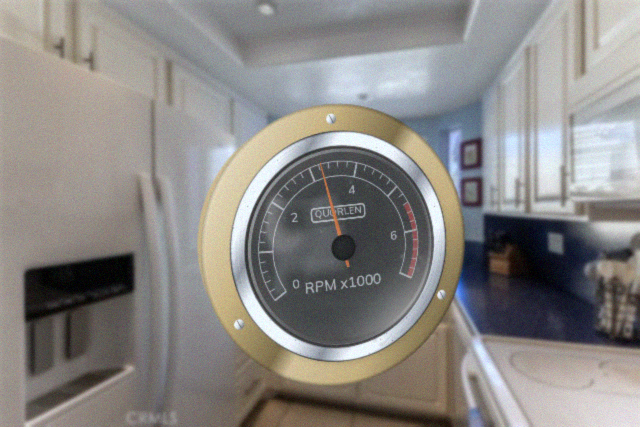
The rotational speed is 3200 (rpm)
